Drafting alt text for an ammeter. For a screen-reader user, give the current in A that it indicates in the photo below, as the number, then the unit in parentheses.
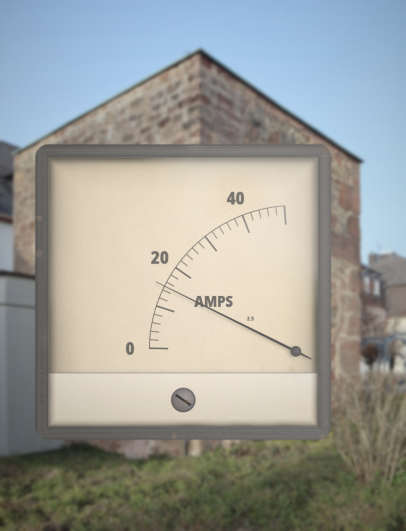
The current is 15 (A)
